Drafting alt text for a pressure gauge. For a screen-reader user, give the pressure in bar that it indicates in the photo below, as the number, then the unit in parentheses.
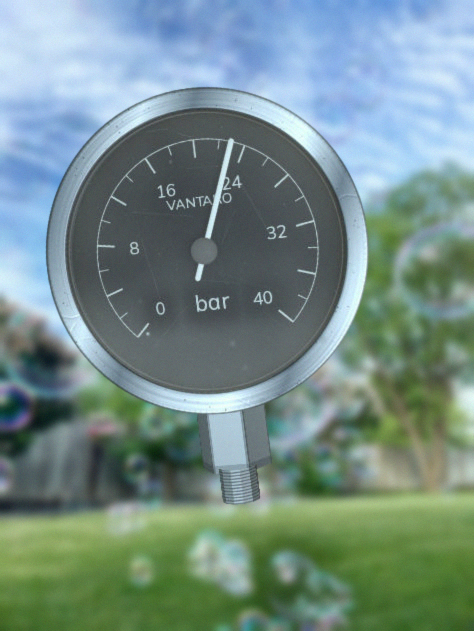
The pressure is 23 (bar)
